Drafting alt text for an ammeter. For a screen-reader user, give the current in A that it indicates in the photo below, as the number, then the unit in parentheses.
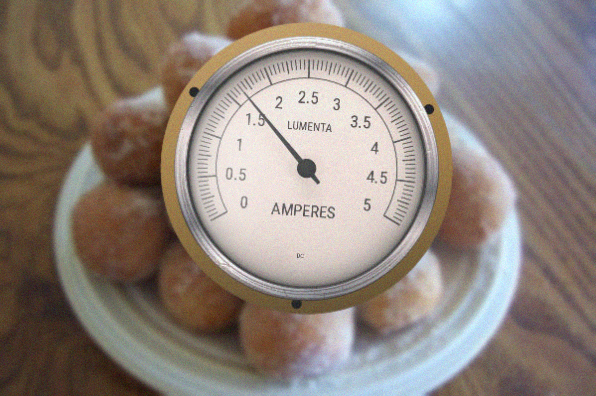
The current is 1.65 (A)
